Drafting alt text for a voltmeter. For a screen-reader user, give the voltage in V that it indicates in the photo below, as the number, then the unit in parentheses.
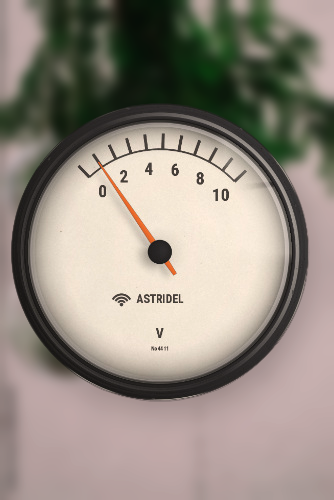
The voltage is 1 (V)
